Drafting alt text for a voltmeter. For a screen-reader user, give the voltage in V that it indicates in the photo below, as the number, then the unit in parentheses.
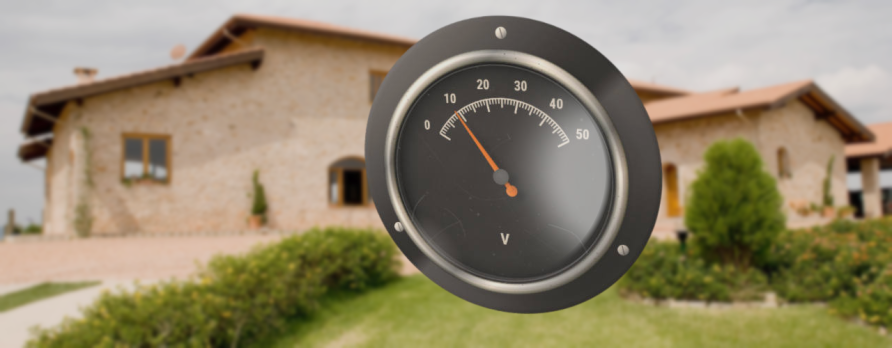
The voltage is 10 (V)
